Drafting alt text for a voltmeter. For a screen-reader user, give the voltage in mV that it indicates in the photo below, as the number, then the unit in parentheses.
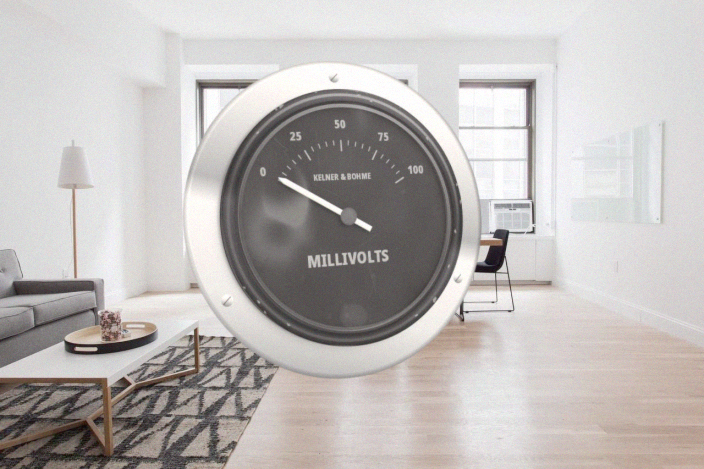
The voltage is 0 (mV)
